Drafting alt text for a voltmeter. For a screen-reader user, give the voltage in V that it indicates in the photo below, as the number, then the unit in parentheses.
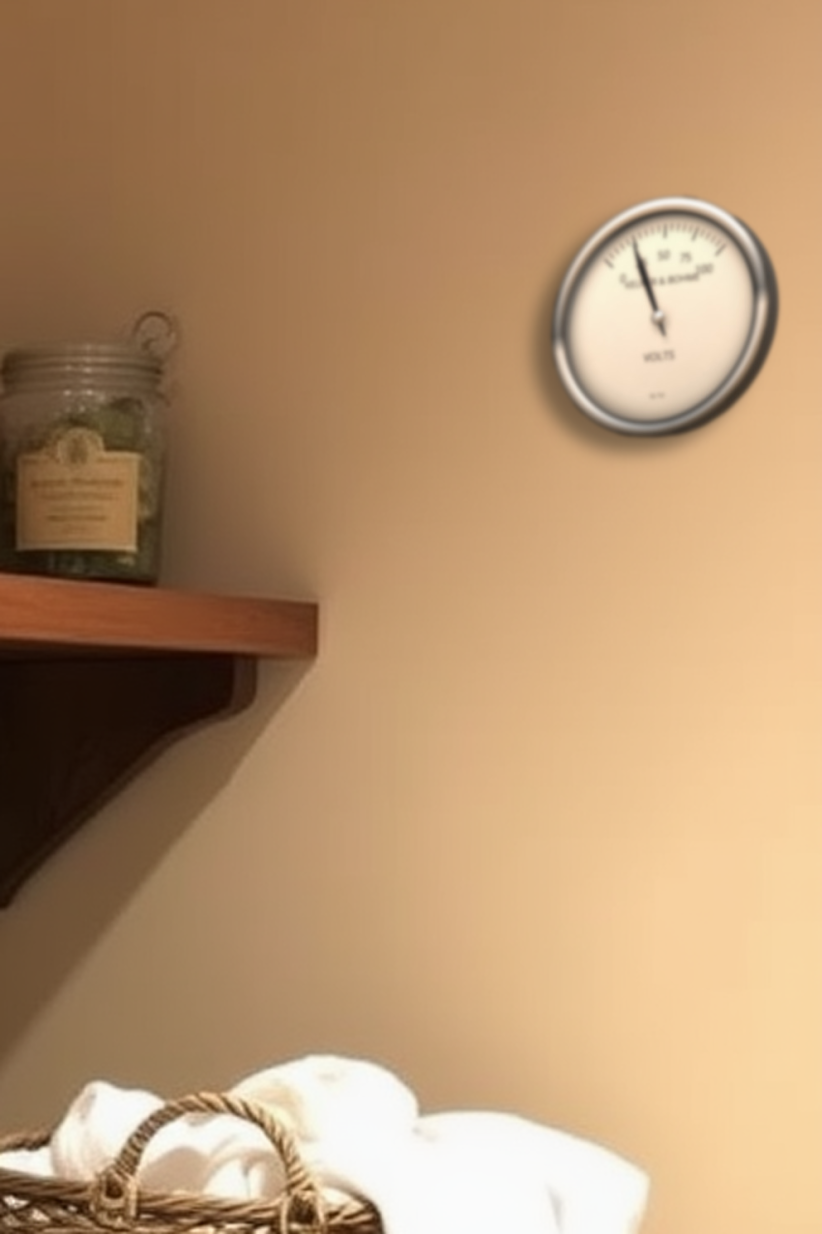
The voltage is 25 (V)
